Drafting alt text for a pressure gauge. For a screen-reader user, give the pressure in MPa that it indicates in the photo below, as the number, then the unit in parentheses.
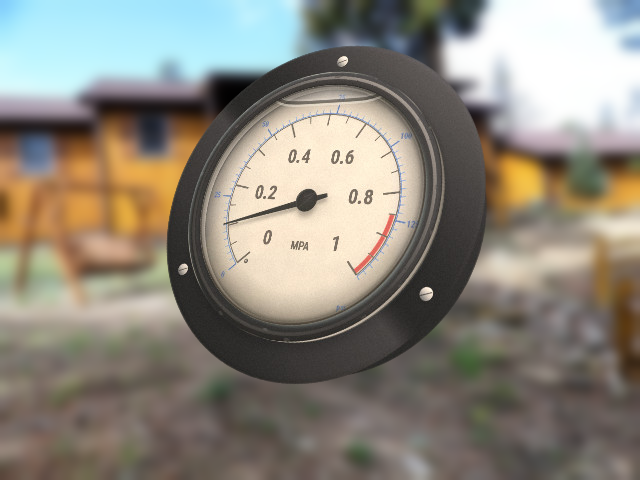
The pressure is 0.1 (MPa)
